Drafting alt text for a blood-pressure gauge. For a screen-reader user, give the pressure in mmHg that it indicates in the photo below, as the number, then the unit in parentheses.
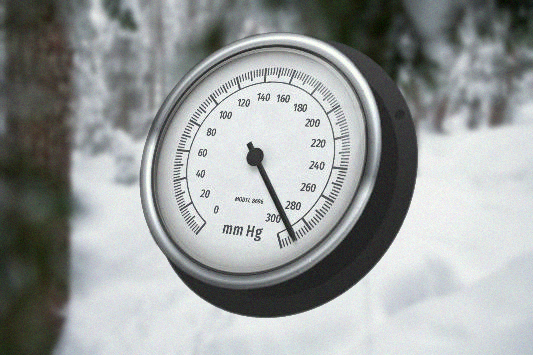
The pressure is 290 (mmHg)
